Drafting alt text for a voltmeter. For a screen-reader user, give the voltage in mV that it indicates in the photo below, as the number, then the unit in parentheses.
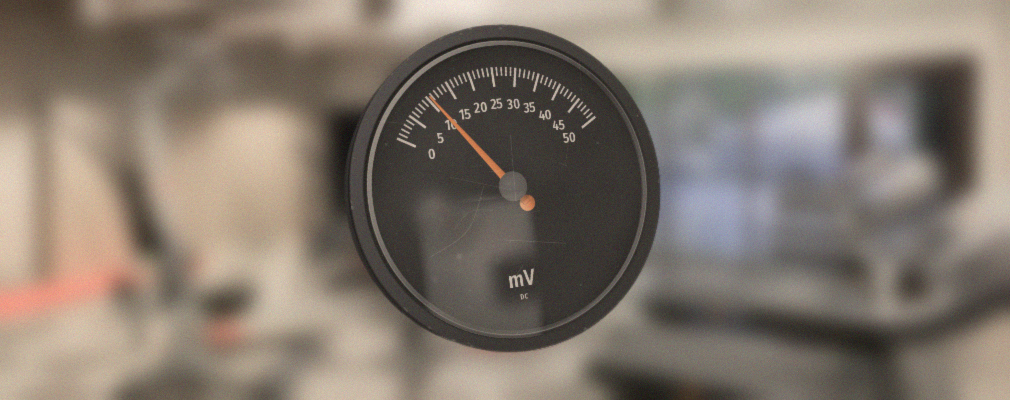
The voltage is 10 (mV)
